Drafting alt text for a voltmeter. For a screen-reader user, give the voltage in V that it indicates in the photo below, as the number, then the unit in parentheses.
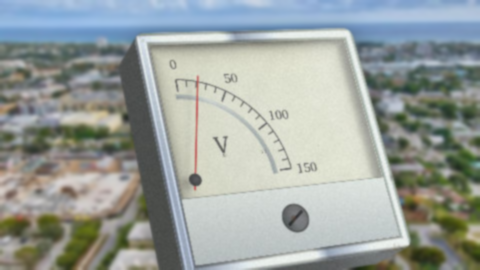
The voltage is 20 (V)
